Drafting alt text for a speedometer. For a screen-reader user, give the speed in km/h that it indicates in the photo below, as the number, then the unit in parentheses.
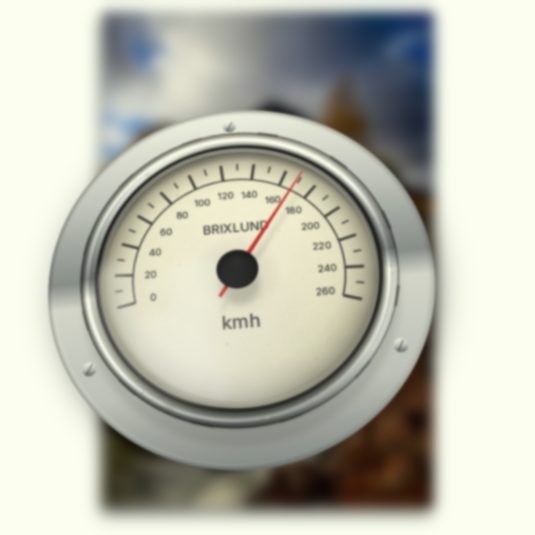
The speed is 170 (km/h)
